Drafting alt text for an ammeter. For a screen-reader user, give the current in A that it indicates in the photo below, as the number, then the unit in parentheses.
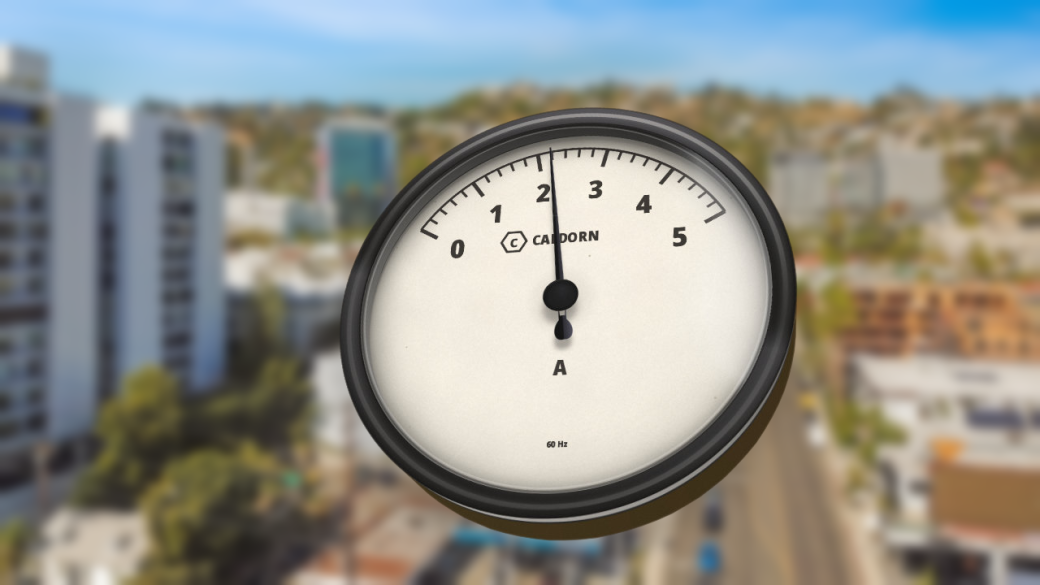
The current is 2.2 (A)
